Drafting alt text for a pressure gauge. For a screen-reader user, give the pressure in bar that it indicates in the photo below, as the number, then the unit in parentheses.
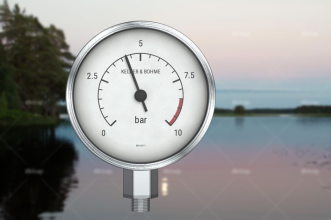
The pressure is 4.25 (bar)
